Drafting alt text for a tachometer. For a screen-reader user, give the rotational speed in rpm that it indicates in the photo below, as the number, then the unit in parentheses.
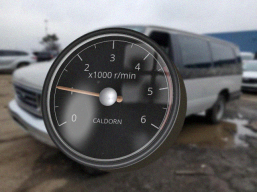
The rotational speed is 1000 (rpm)
